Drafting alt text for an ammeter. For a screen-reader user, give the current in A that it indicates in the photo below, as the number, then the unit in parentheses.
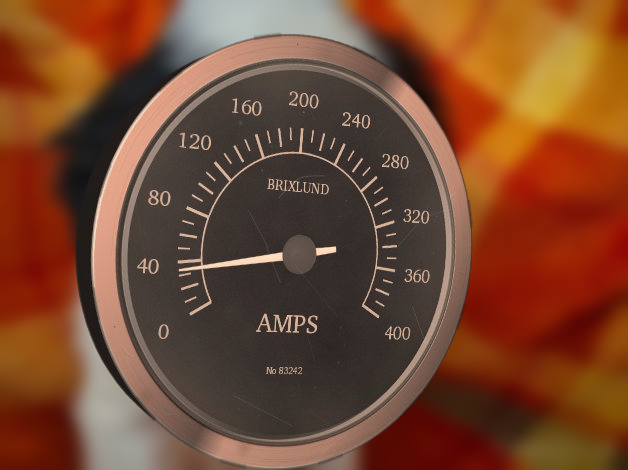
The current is 35 (A)
